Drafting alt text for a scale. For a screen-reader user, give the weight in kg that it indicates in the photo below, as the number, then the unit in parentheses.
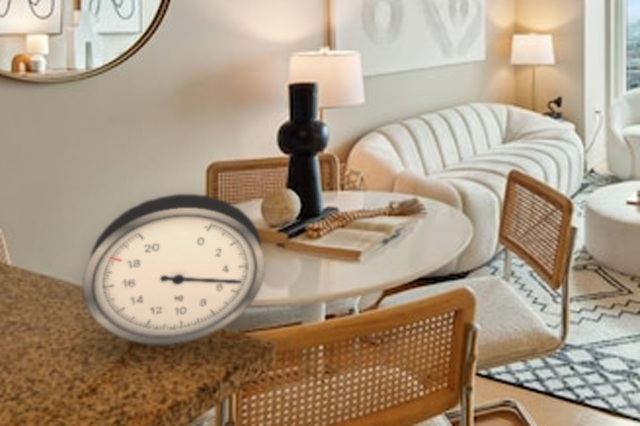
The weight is 5 (kg)
